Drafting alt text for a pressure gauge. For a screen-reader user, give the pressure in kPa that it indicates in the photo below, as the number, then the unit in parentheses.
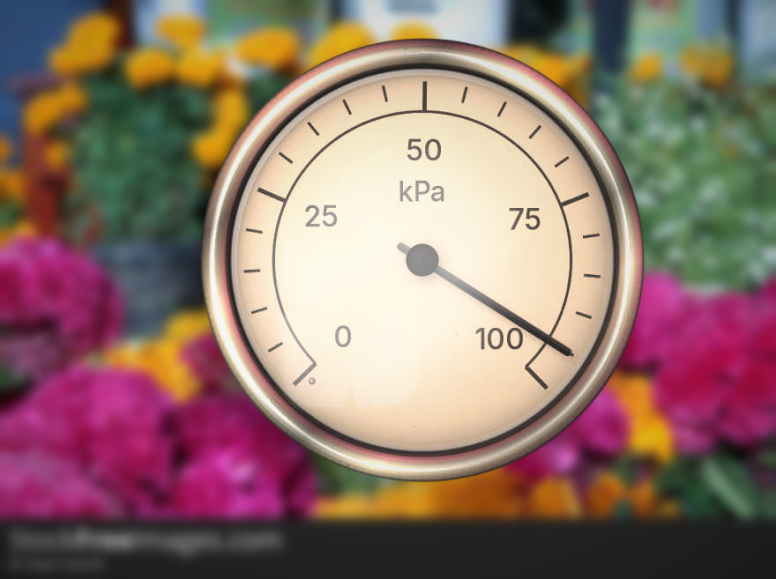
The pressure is 95 (kPa)
